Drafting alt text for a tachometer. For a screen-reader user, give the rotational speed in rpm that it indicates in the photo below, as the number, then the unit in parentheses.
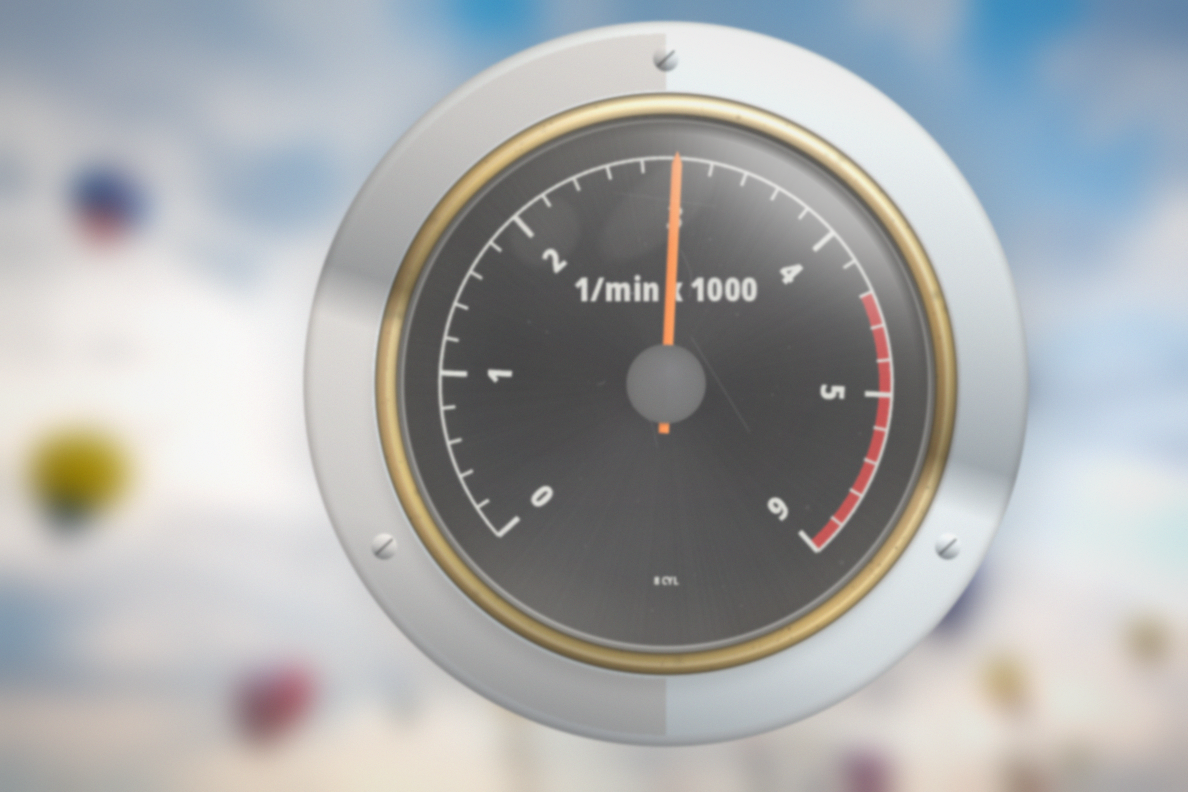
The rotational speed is 3000 (rpm)
